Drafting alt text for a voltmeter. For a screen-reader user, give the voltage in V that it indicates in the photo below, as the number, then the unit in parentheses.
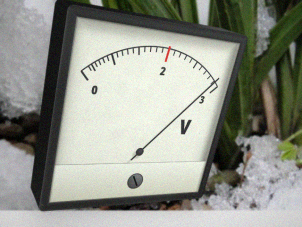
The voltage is 2.9 (V)
